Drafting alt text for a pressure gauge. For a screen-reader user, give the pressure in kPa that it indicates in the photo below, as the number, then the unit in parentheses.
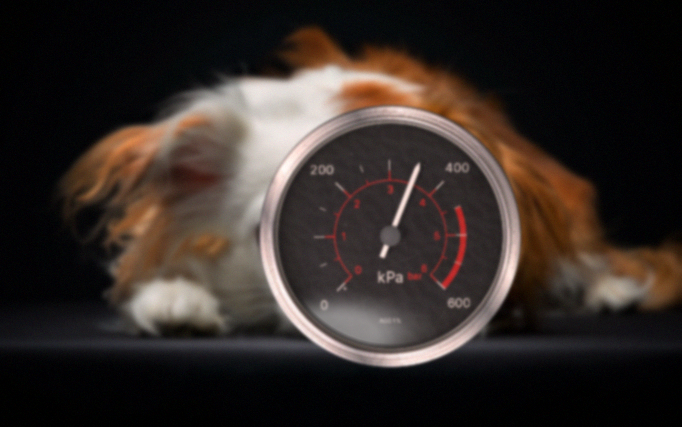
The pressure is 350 (kPa)
